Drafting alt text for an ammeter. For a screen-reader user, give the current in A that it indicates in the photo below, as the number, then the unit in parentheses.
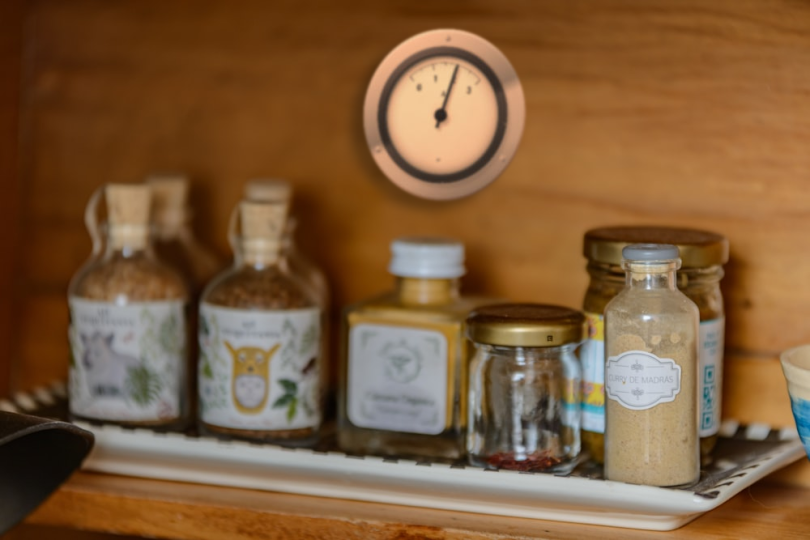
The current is 2 (A)
